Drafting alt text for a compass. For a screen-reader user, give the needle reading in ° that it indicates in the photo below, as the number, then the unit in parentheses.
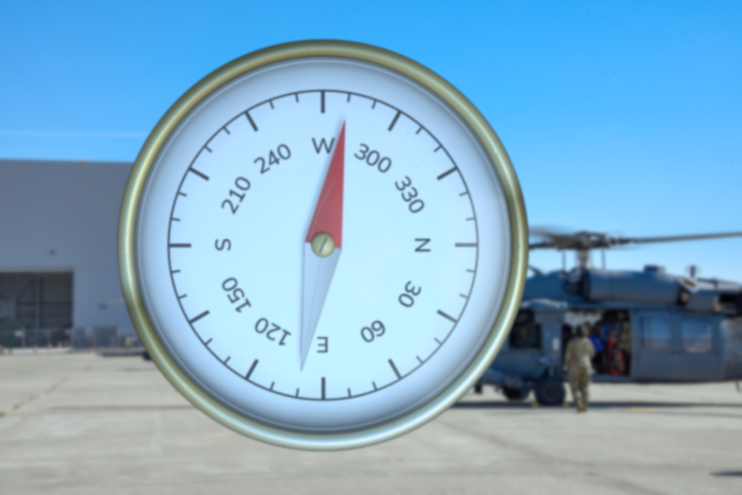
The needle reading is 280 (°)
